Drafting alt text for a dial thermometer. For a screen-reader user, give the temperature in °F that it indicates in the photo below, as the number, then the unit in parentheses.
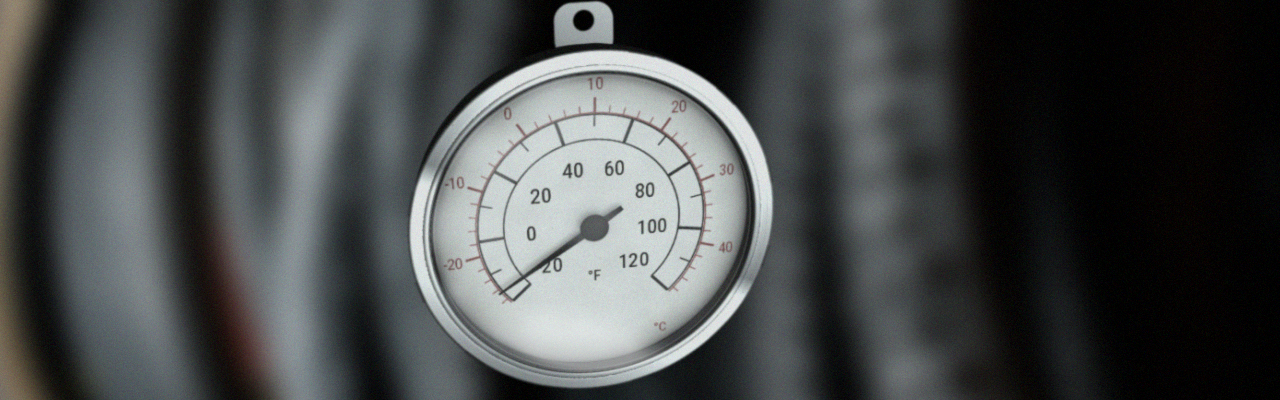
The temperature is -15 (°F)
